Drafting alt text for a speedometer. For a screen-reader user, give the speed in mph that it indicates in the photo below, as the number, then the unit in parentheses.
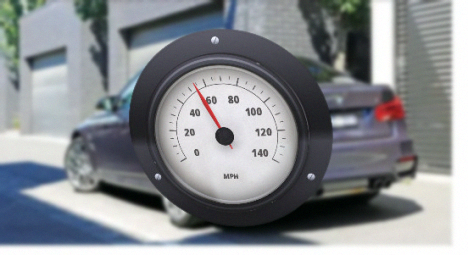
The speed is 55 (mph)
